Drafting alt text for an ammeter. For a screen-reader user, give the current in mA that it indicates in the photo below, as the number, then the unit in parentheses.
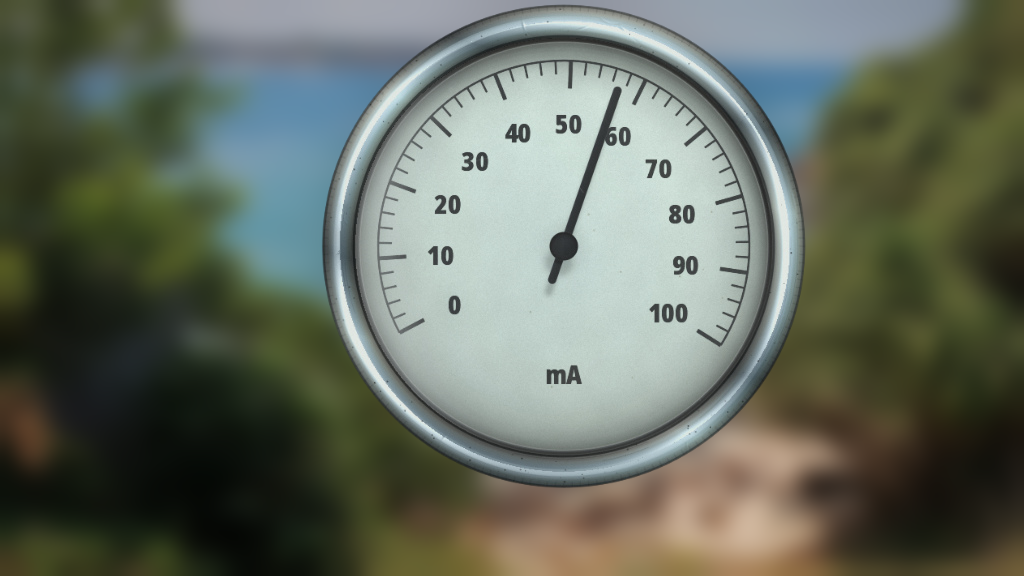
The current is 57 (mA)
